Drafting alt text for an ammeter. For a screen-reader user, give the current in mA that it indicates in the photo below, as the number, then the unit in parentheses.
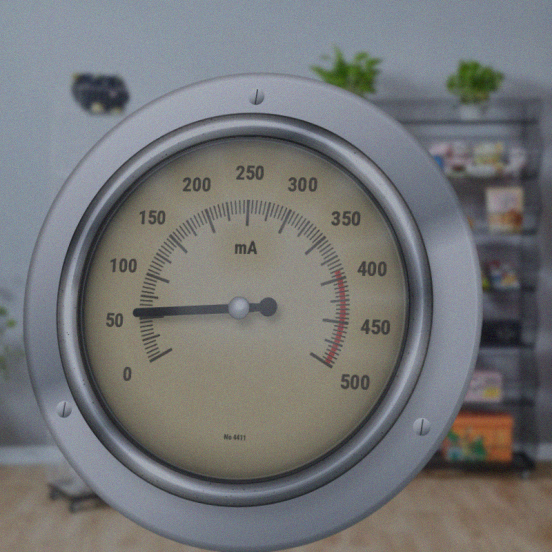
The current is 55 (mA)
